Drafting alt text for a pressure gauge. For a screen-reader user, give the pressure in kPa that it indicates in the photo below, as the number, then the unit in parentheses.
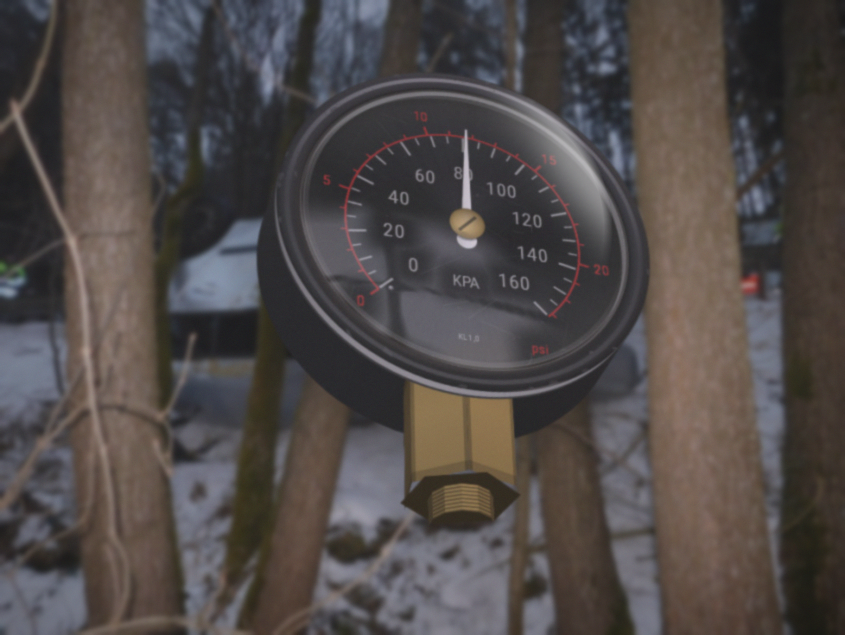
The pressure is 80 (kPa)
